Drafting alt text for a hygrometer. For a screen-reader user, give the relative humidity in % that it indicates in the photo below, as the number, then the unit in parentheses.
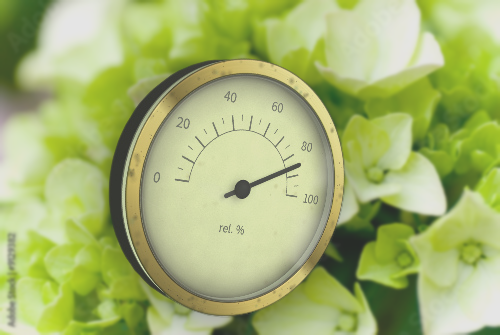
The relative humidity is 85 (%)
